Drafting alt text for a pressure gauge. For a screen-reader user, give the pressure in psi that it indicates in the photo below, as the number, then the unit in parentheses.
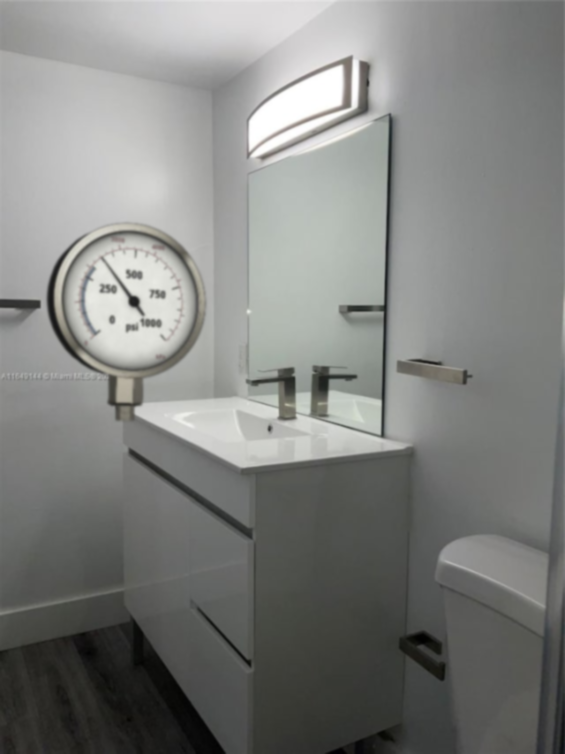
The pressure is 350 (psi)
